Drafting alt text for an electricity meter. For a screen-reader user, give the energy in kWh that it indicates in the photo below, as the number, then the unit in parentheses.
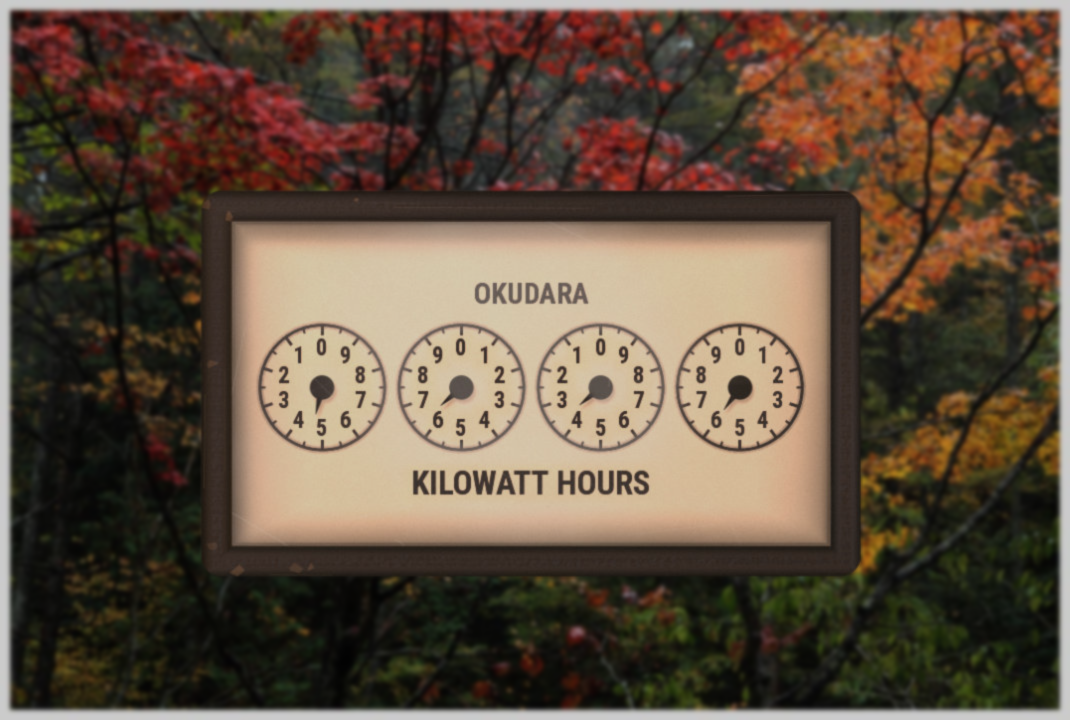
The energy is 4636 (kWh)
